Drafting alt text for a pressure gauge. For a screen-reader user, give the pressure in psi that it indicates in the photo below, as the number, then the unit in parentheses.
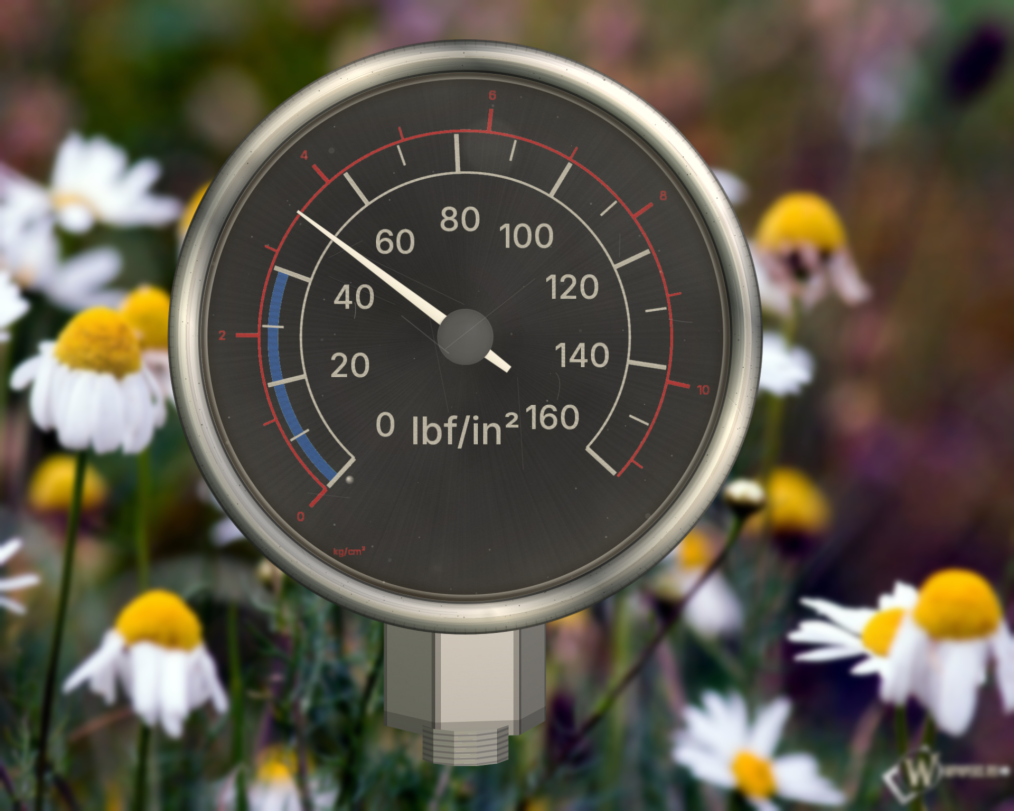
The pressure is 50 (psi)
